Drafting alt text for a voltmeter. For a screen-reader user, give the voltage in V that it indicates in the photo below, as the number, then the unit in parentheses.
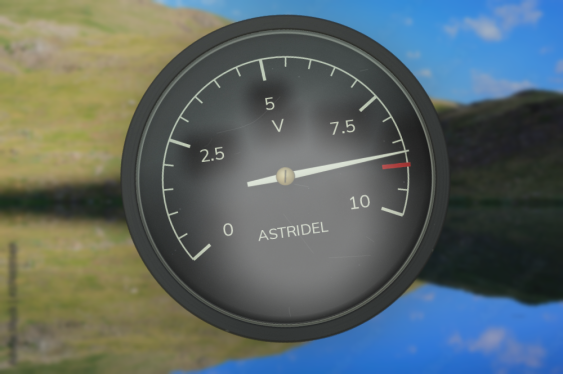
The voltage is 8.75 (V)
